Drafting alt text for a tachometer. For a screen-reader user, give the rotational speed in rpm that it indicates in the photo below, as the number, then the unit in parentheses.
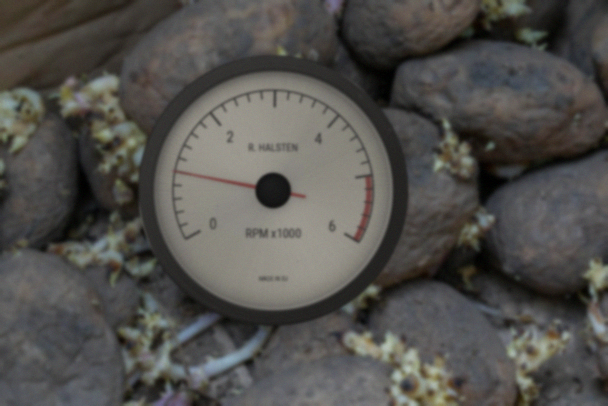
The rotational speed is 1000 (rpm)
